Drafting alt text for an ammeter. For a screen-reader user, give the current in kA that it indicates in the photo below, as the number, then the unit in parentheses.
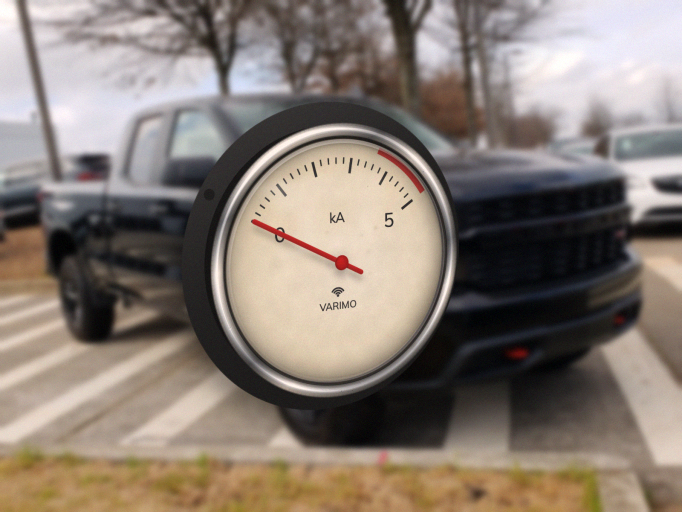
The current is 0 (kA)
